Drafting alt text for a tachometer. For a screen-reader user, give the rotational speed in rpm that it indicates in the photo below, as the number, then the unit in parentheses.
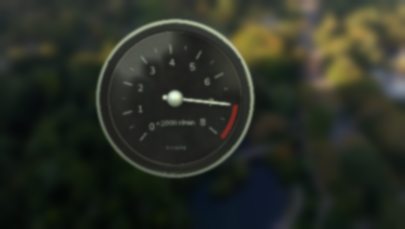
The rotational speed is 7000 (rpm)
